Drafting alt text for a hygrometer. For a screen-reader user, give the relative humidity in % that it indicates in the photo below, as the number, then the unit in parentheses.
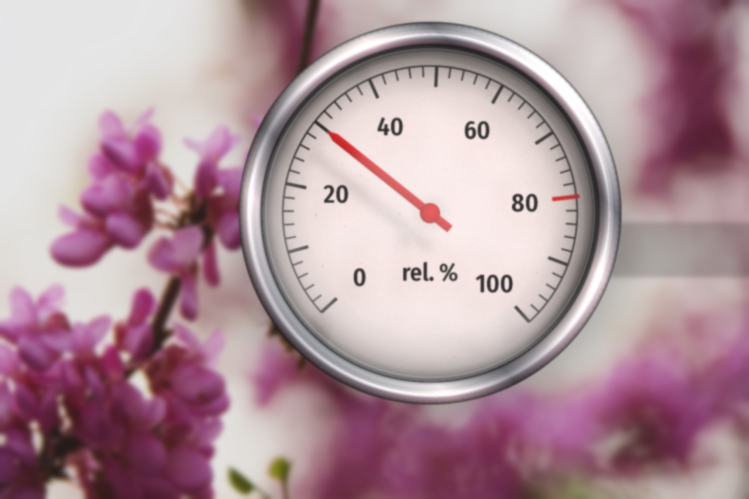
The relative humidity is 30 (%)
